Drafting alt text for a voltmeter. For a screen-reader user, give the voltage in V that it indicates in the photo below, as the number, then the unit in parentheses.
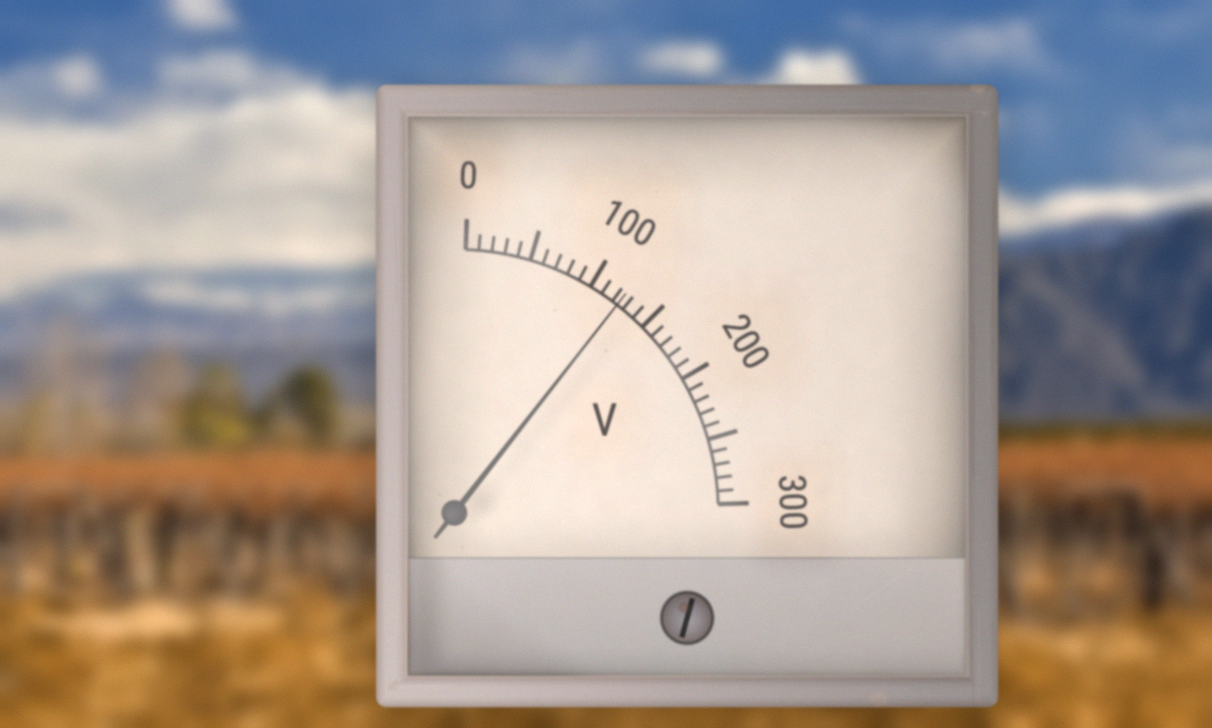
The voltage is 125 (V)
